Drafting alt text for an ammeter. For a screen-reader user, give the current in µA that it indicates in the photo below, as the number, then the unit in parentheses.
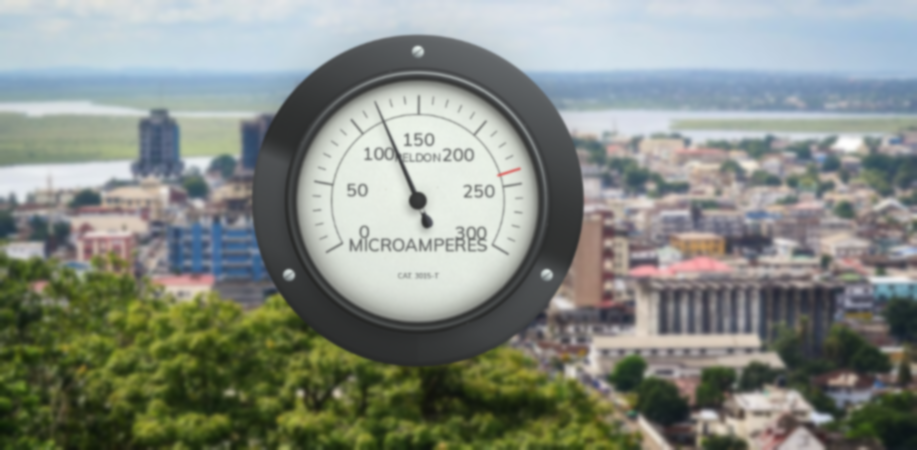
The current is 120 (µA)
